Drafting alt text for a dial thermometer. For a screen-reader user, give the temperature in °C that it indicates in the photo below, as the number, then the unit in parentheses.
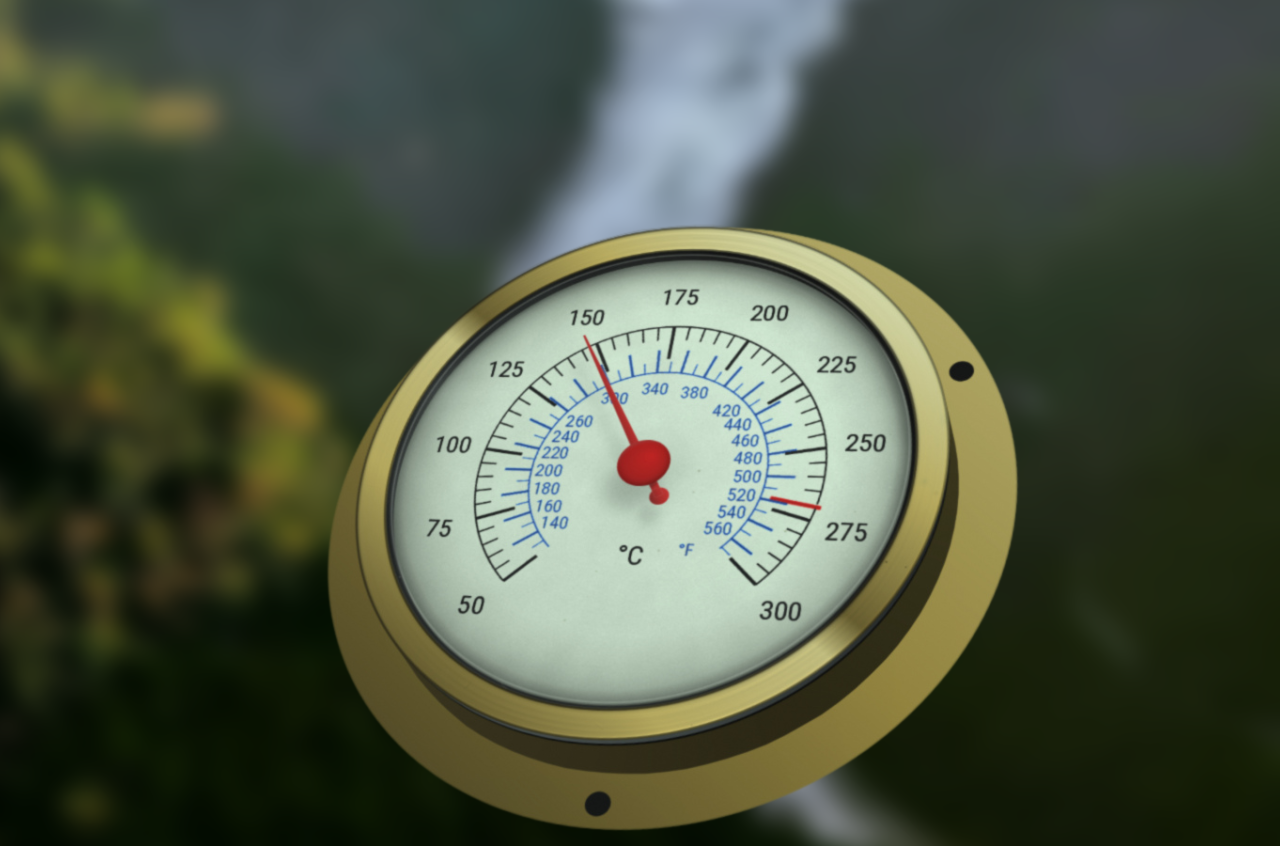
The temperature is 147.5 (°C)
